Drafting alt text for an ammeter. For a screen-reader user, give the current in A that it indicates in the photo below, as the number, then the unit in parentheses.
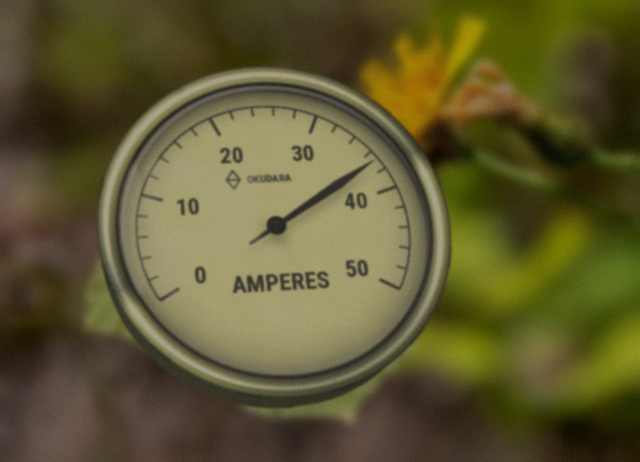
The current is 37 (A)
